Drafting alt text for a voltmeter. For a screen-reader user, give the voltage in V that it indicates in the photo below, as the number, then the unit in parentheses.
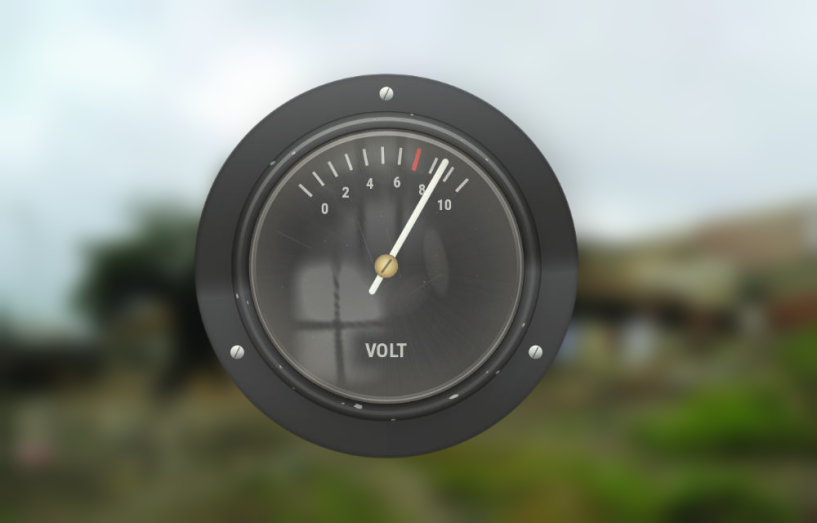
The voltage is 8.5 (V)
